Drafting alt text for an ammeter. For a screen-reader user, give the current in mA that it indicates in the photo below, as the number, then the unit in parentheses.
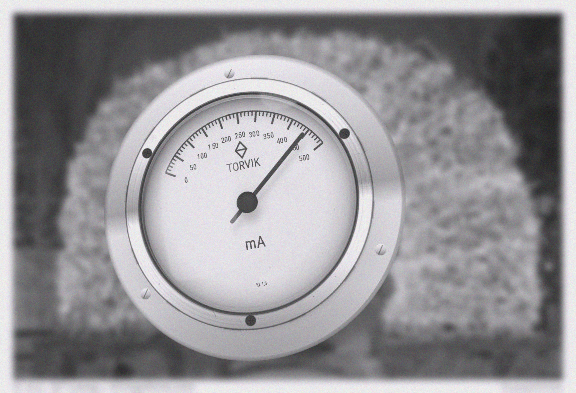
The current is 450 (mA)
